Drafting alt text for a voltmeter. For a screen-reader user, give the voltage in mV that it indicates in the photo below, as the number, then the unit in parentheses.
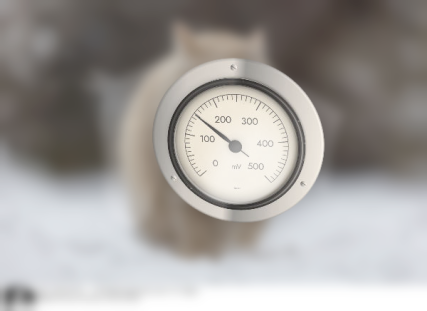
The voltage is 150 (mV)
